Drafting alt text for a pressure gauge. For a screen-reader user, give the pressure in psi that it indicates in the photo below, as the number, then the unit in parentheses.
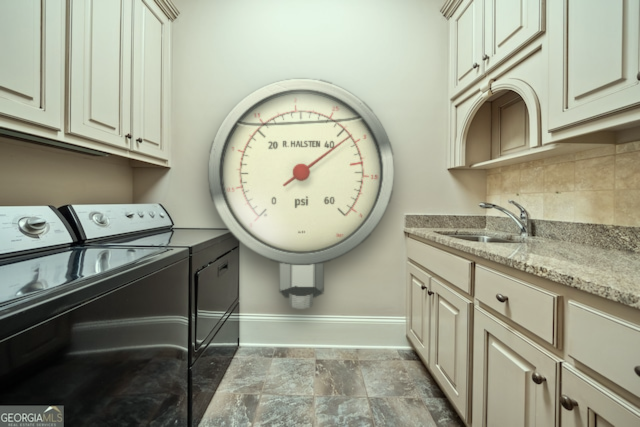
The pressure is 42 (psi)
